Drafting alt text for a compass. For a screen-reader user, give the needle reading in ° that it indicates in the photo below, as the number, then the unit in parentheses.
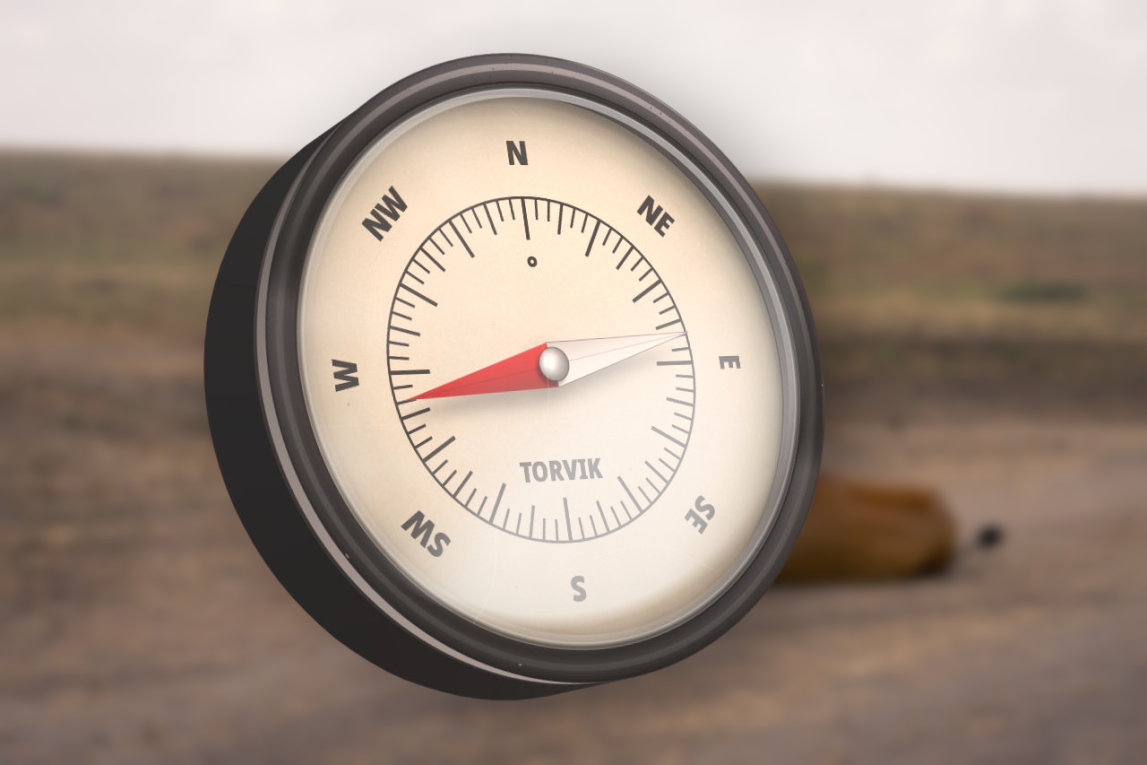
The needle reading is 260 (°)
